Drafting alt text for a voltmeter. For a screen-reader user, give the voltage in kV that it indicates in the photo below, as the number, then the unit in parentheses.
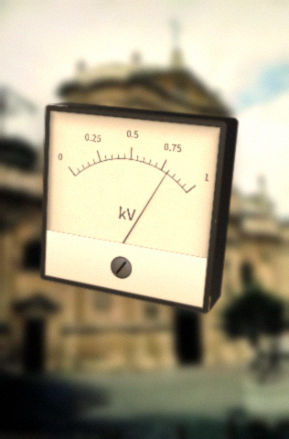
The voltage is 0.8 (kV)
